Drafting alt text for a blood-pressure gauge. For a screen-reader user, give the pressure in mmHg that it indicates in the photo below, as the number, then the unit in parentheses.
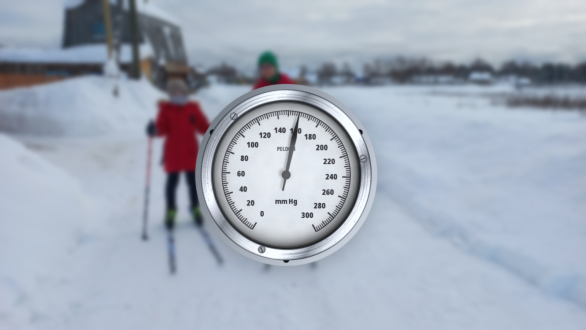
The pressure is 160 (mmHg)
